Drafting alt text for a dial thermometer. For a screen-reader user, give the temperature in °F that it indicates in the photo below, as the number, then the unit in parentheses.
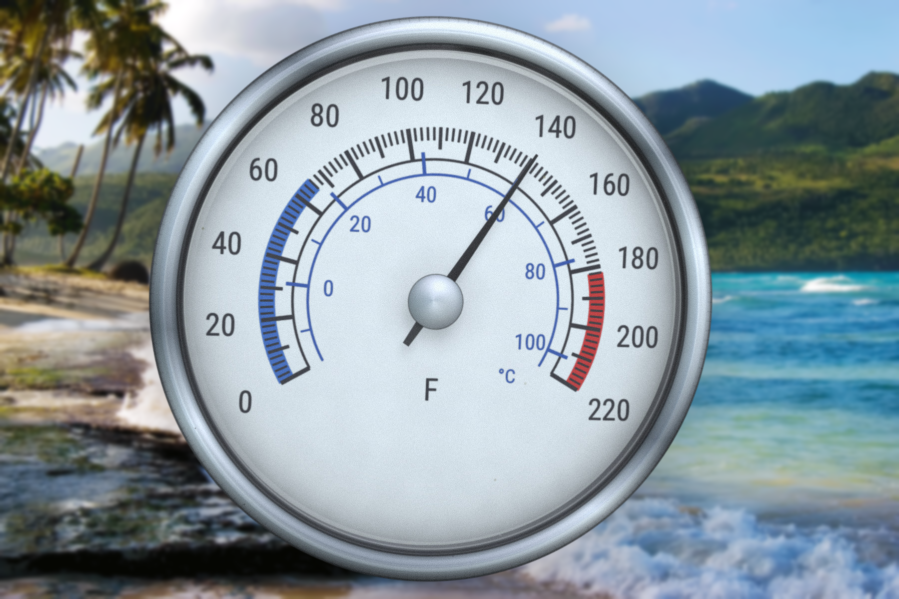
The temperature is 140 (°F)
